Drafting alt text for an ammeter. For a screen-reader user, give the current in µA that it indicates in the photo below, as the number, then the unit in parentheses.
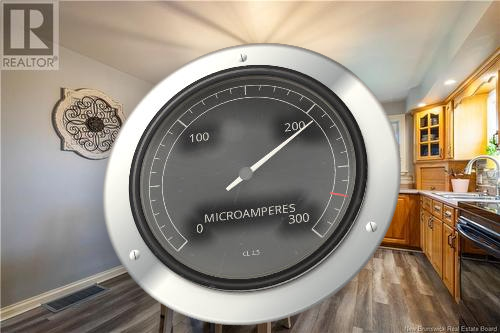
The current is 210 (µA)
